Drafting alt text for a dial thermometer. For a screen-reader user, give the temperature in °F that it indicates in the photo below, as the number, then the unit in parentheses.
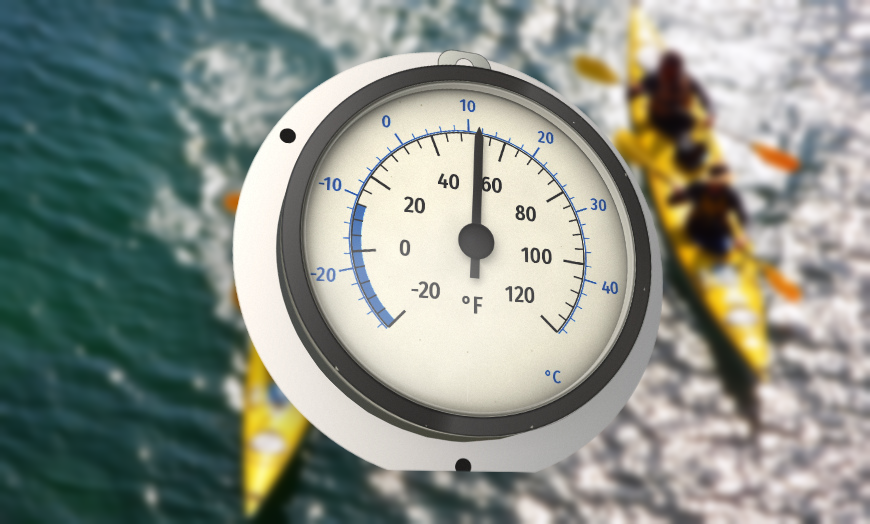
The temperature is 52 (°F)
